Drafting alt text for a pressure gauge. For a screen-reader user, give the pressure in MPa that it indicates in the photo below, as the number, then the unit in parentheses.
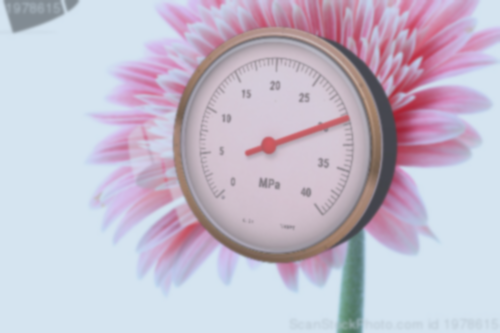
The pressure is 30 (MPa)
